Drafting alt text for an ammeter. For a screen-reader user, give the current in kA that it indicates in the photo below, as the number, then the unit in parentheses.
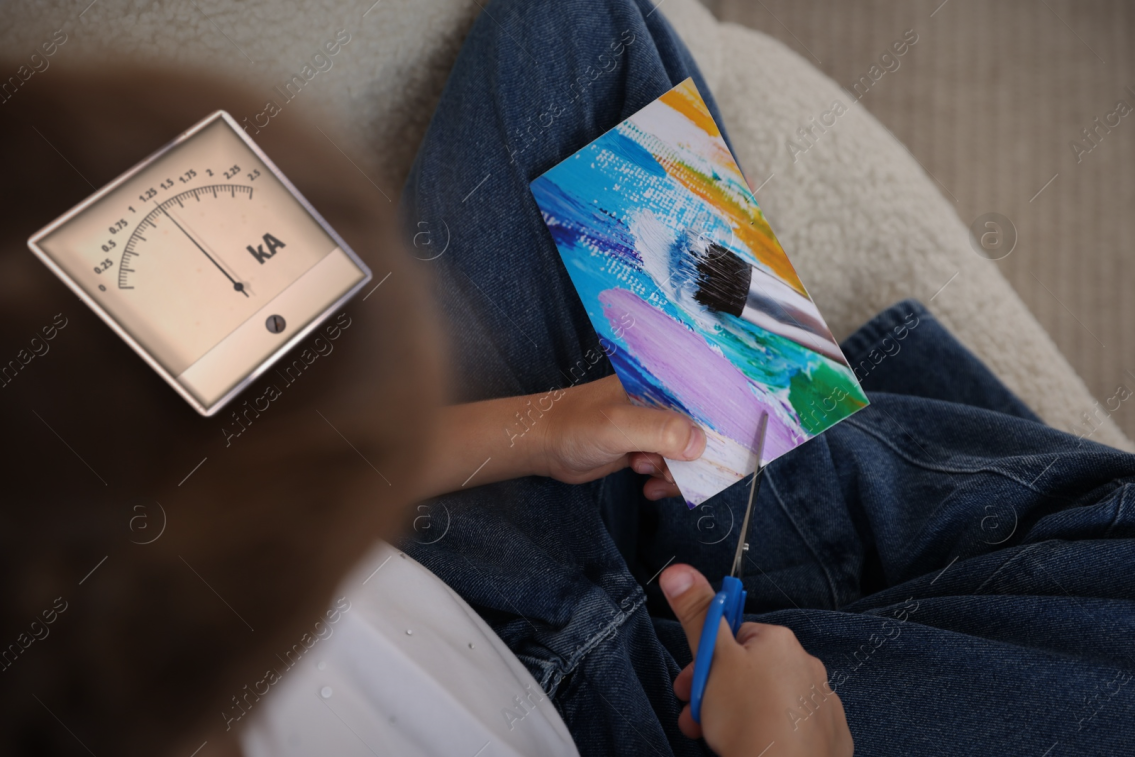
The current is 1.25 (kA)
